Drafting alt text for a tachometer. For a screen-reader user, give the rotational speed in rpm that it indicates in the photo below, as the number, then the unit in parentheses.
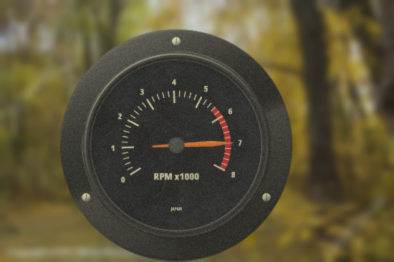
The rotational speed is 7000 (rpm)
